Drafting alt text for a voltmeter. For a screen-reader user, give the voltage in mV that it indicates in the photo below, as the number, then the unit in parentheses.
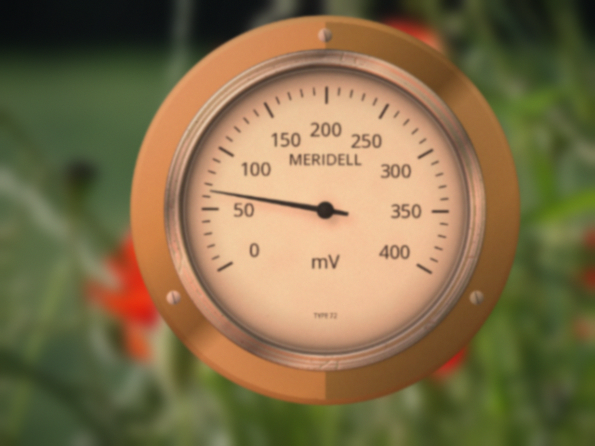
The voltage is 65 (mV)
